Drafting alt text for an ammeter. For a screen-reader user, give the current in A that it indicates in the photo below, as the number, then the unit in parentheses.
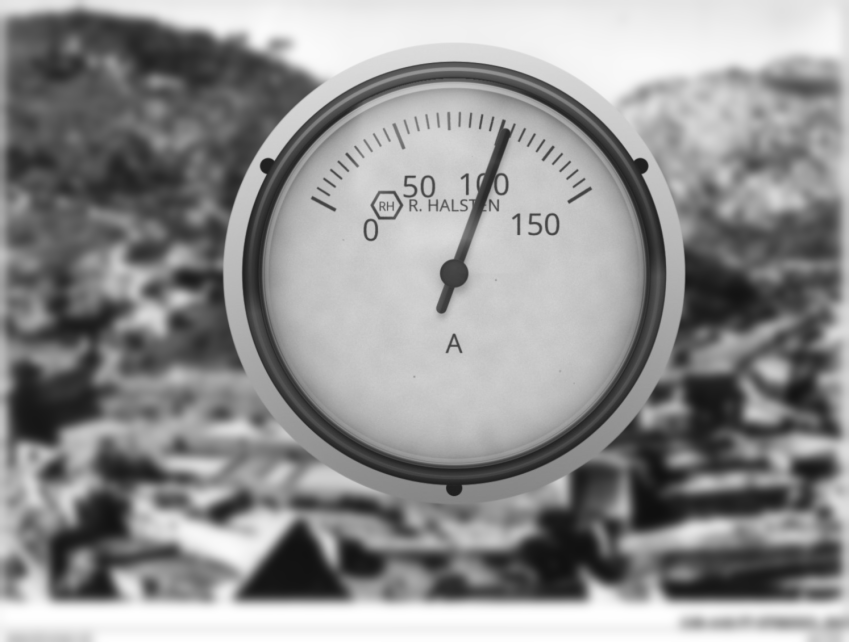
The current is 102.5 (A)
